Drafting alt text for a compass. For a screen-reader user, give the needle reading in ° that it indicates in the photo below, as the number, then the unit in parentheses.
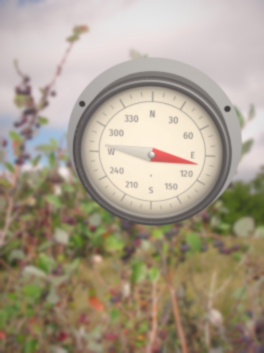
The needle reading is 100 (°)
